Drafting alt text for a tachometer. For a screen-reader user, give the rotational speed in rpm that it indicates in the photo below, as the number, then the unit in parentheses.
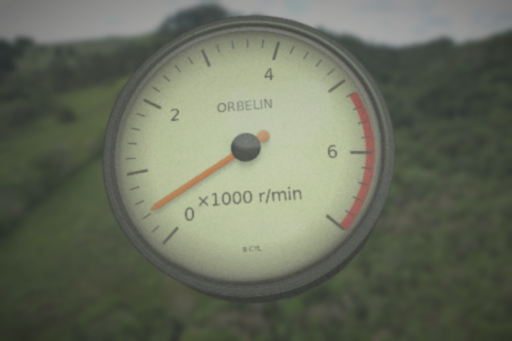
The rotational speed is 400 (rpm)
